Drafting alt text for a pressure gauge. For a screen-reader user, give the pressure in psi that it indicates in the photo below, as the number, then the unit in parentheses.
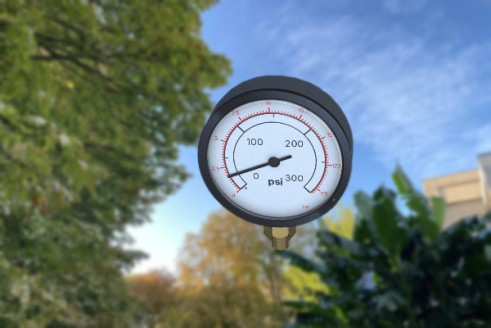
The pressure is 25 (psi)
